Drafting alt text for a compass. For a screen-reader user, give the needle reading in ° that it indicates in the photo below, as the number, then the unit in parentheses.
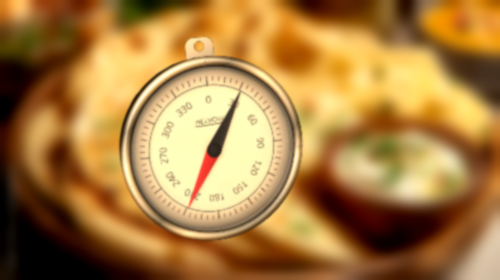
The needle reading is 210 (°)
